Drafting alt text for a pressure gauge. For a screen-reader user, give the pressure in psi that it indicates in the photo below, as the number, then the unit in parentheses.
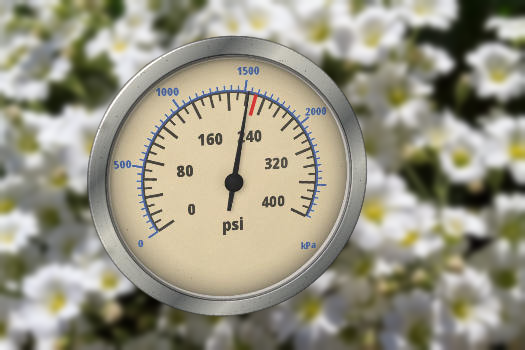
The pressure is 220 (psi)
